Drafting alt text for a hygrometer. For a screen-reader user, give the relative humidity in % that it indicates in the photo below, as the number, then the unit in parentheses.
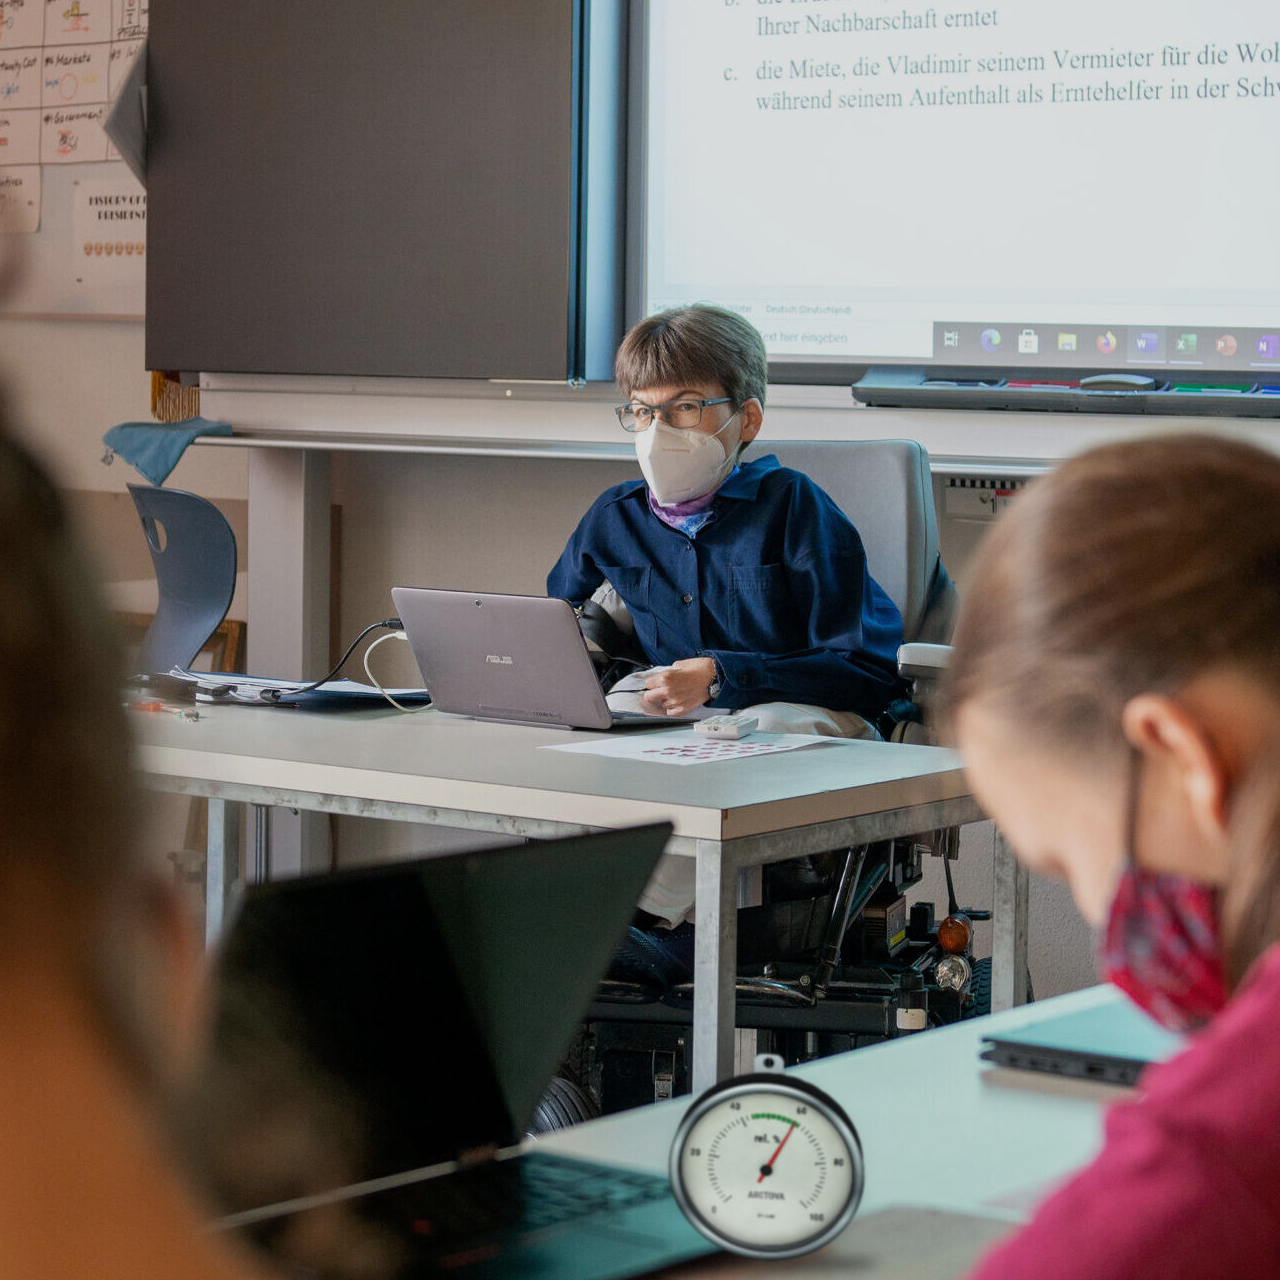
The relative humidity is 60 (%)
